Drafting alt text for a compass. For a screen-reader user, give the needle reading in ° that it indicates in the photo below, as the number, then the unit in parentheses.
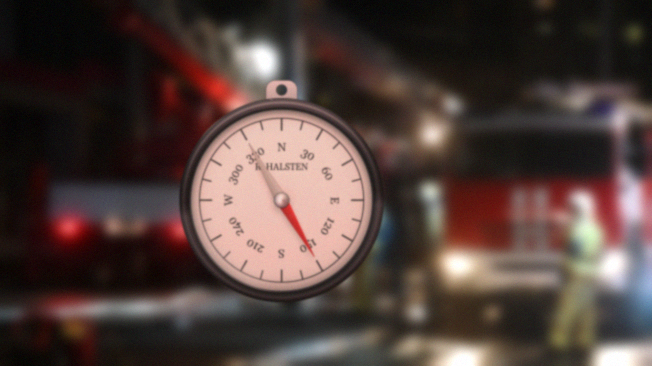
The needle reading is 150 (°)
